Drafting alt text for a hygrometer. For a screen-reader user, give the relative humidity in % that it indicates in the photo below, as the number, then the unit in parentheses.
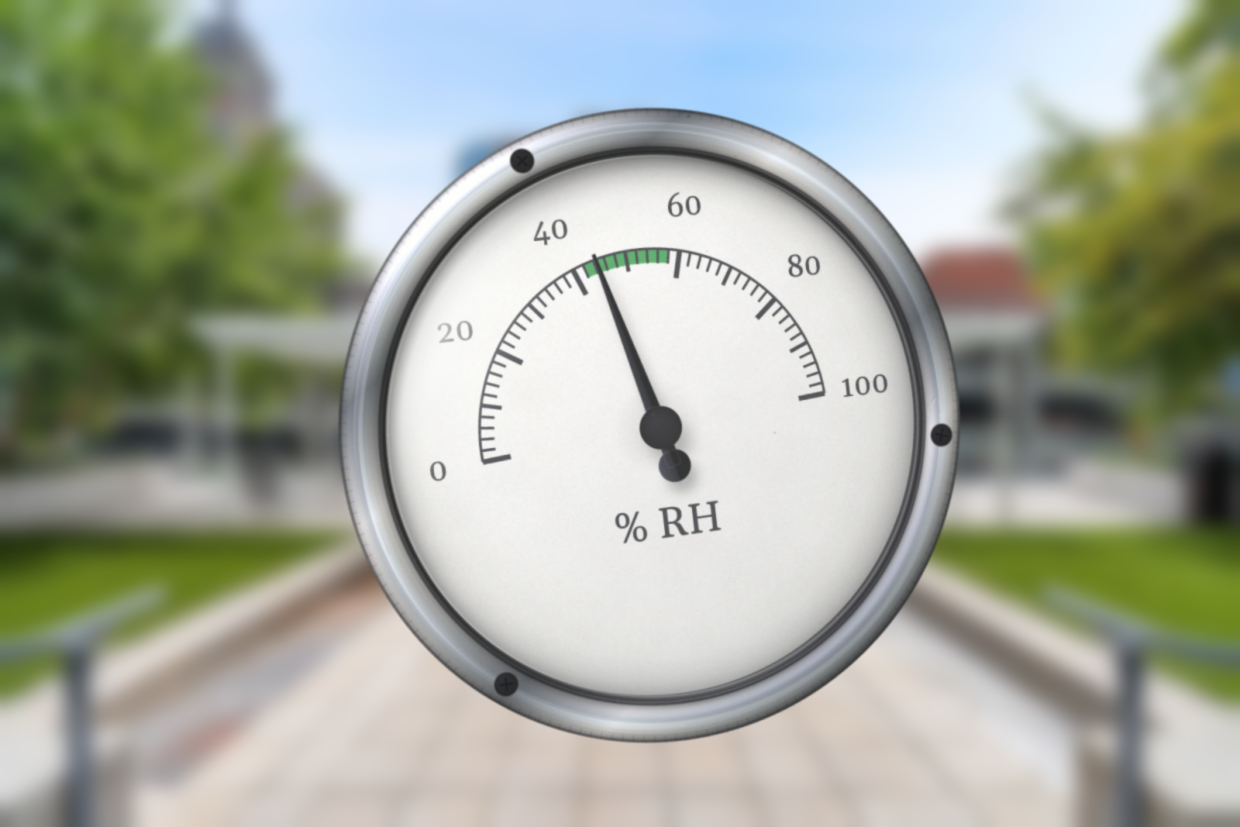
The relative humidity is 44 (%)
